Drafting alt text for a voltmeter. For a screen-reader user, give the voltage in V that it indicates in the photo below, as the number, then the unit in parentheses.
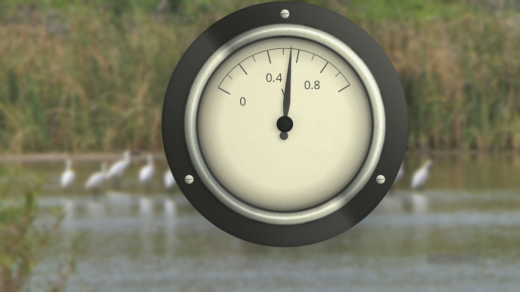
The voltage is 0.55 (V)
